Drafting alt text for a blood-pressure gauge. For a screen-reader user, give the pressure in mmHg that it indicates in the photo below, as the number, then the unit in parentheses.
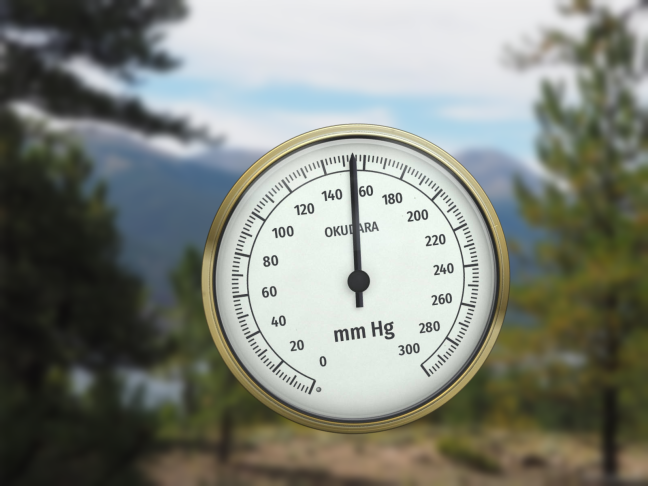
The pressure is 154 (mmHg)
